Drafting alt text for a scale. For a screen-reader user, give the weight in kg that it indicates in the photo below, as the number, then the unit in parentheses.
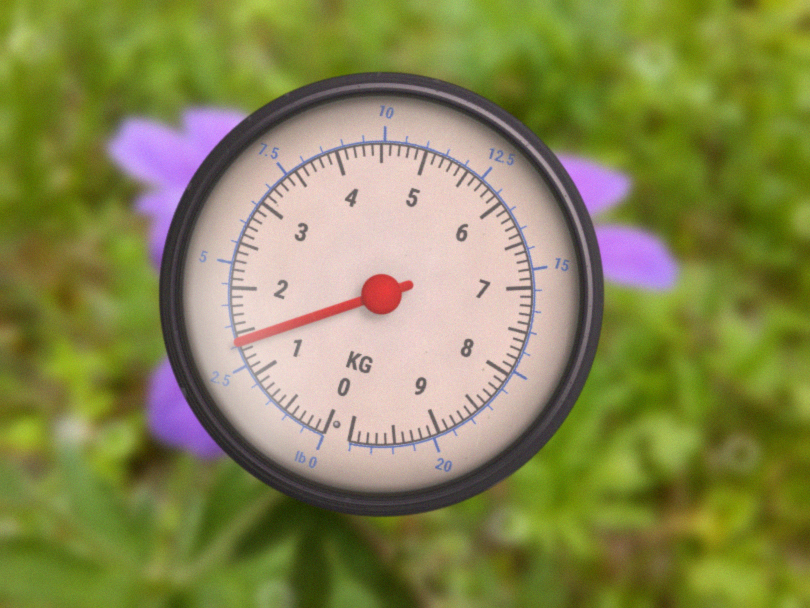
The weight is 1.4 (kg)
